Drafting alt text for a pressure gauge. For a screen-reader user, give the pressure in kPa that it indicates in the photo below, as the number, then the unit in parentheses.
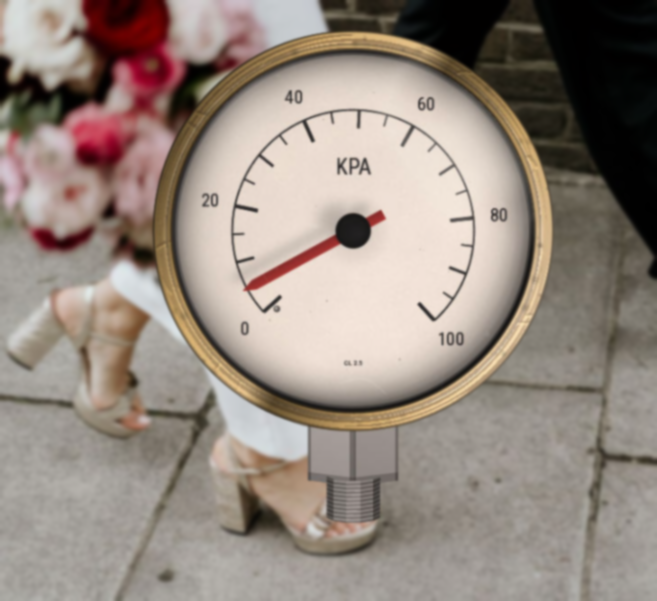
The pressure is 5 (kPa)
